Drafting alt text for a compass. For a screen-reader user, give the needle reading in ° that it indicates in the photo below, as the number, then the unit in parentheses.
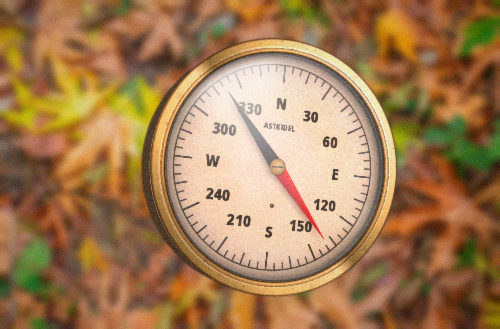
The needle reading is 140 (°)
